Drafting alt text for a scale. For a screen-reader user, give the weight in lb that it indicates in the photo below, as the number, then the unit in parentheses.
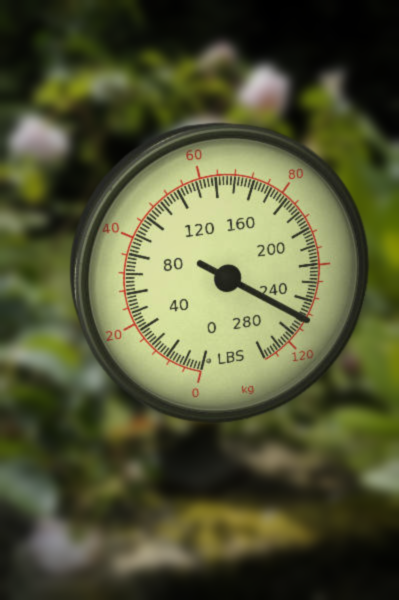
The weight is 250 (lb)
